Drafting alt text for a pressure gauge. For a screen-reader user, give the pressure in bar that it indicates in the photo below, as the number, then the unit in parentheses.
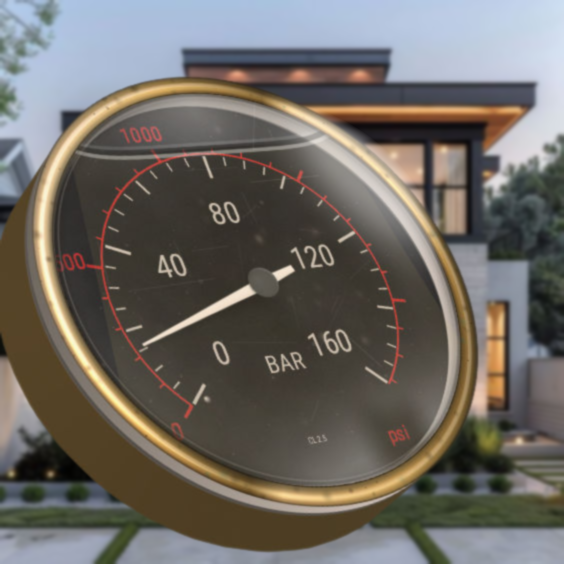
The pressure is 15 (bar)
